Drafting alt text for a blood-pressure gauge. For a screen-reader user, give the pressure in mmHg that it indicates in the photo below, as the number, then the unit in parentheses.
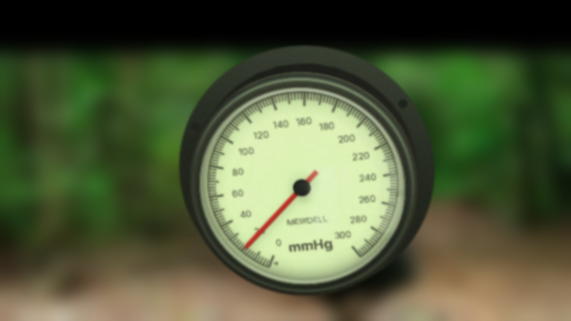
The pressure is 20 (mmHg)
